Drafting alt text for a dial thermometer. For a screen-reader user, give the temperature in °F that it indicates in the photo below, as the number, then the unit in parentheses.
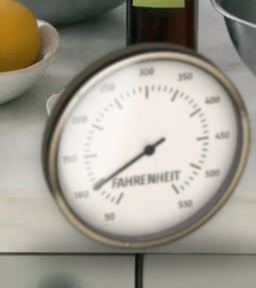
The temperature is 100 (°F)
